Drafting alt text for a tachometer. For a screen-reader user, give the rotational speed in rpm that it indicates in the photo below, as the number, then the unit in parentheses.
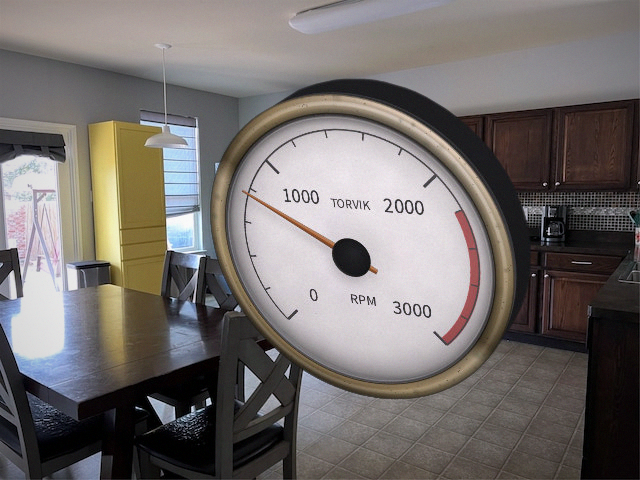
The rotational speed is 800 (rpm)
